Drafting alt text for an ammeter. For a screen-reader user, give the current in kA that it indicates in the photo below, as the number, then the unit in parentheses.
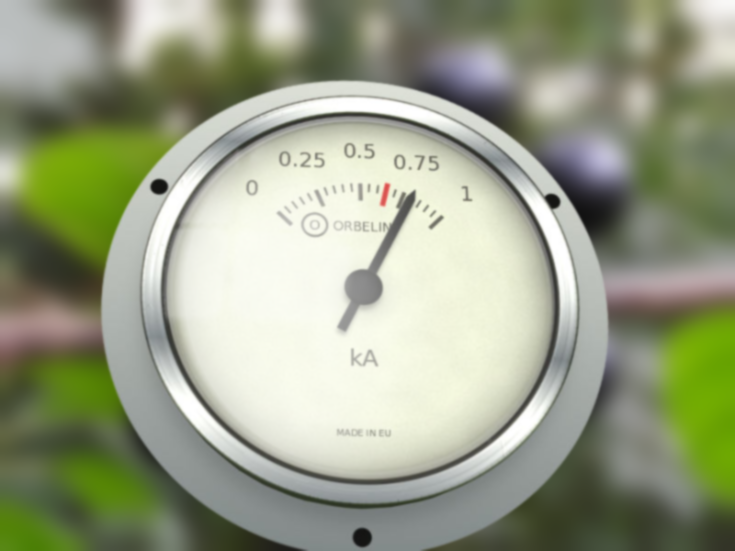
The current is 0.8 (kA)
